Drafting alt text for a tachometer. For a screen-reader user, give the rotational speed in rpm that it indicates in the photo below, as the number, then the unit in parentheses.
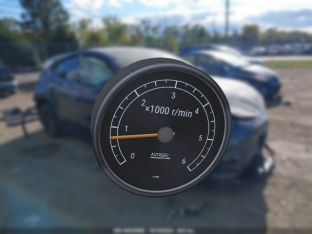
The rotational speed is 750 (rpm)
